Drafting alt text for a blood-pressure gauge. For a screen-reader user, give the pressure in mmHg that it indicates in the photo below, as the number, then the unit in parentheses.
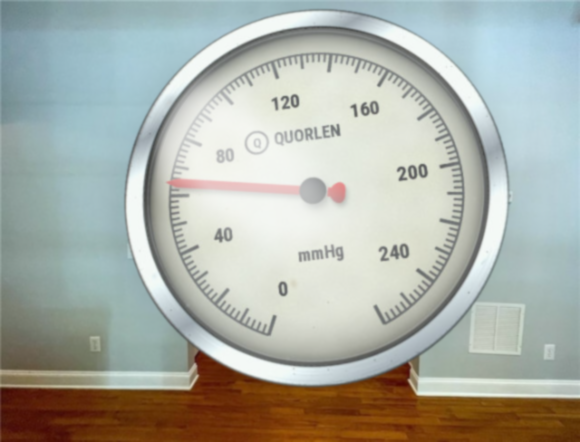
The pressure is 64 (mmHg)
